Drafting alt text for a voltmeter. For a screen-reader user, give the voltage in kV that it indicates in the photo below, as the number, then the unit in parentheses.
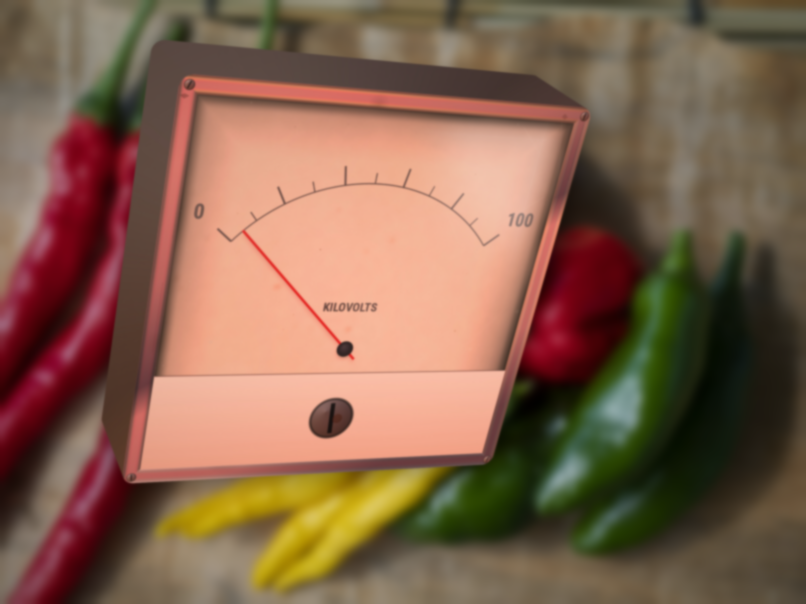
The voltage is 5 (kV)
